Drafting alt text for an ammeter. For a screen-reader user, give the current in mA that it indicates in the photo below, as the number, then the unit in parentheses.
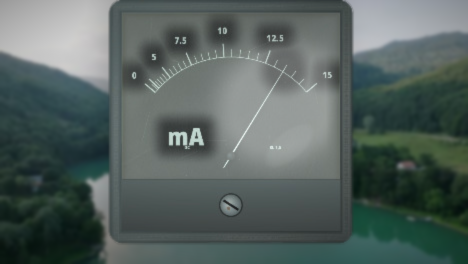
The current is 13.5 (mA)
